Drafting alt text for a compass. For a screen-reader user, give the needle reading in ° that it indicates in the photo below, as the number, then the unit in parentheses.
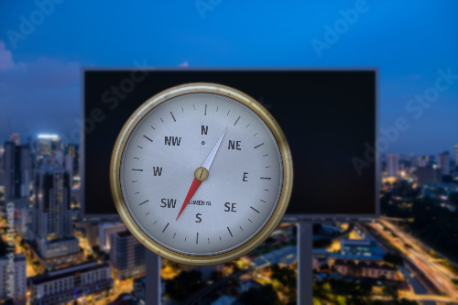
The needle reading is 205 (°)
